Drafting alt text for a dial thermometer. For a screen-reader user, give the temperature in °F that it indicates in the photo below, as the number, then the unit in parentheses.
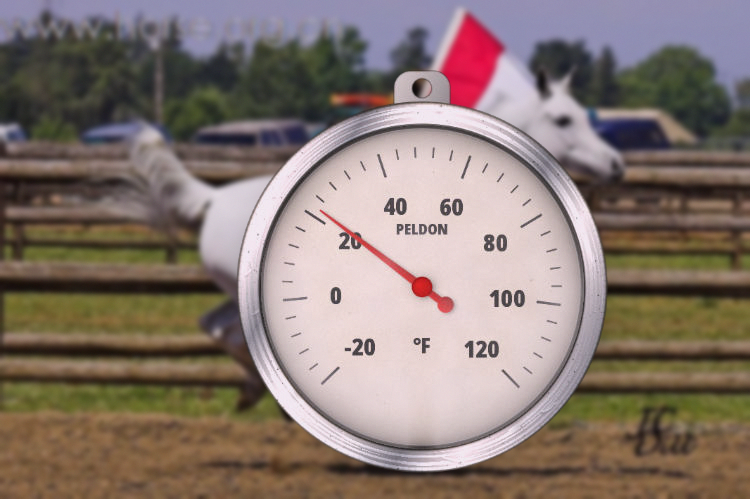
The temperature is 22 (°F)
